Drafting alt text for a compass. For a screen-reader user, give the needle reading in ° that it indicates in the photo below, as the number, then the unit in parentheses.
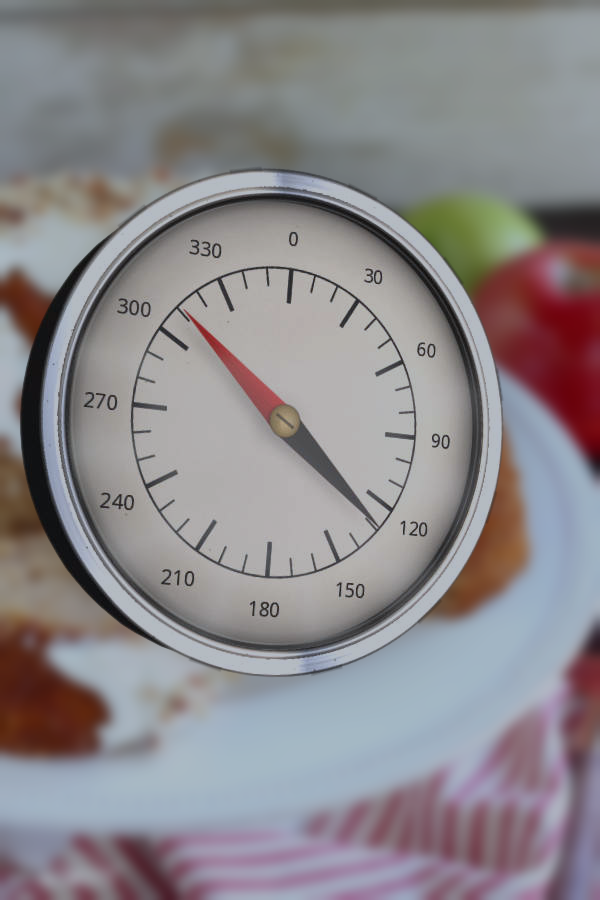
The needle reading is 310 (°)
